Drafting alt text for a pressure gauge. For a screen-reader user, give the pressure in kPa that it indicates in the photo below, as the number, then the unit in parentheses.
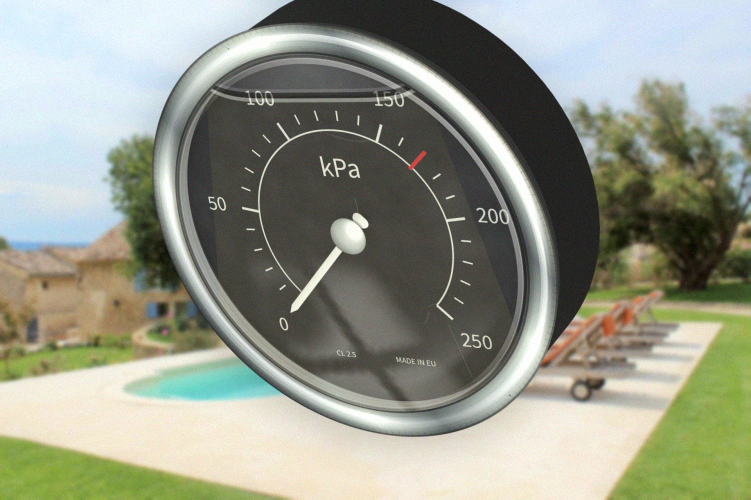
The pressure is 0 (kPa)
